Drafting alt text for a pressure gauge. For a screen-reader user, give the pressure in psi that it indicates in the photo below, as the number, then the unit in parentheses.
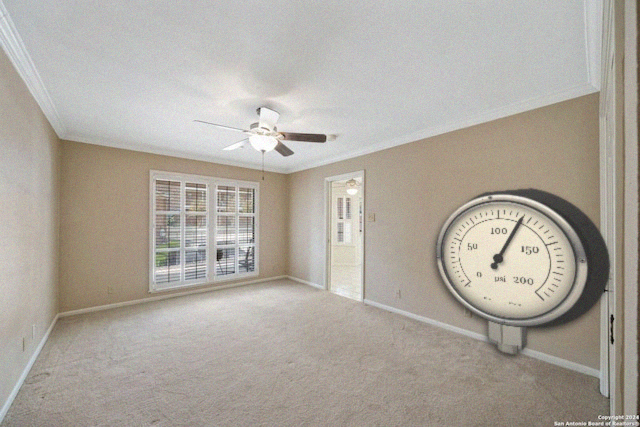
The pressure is 120 (psi)
